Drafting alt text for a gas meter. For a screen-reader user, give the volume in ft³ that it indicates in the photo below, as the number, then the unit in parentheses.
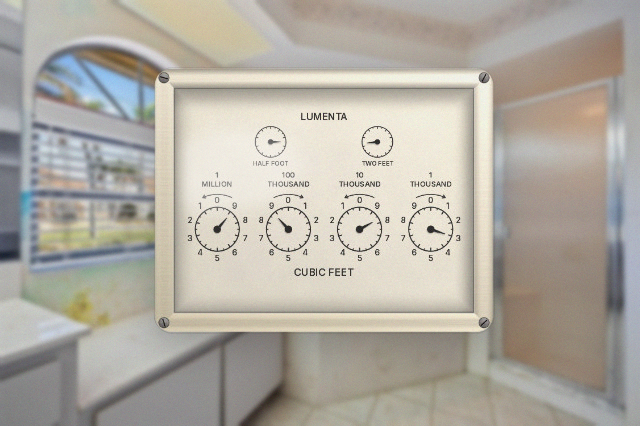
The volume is 888300 (ft³)
